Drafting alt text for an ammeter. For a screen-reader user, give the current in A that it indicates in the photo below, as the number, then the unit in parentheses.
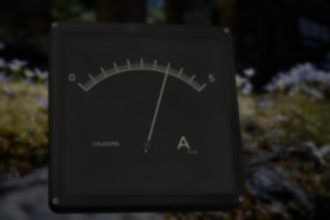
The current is 3.5 (A)
